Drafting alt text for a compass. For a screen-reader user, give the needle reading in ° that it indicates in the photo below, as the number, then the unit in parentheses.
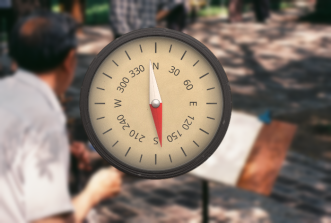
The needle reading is 172.5 (°)
